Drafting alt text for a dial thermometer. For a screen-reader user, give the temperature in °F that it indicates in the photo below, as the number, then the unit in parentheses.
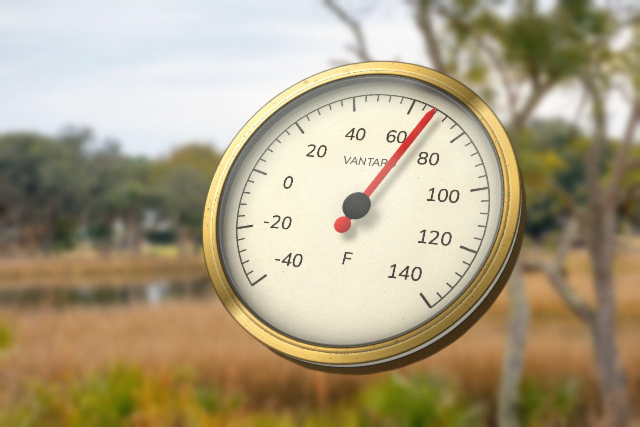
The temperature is 68 (°F)
